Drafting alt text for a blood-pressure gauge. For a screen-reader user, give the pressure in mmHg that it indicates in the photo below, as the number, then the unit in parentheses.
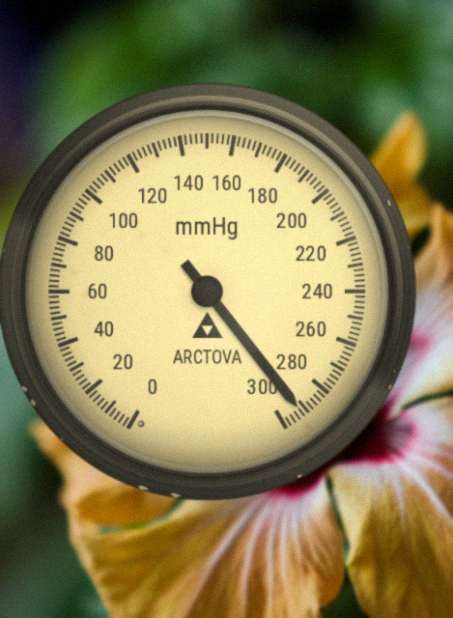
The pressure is 292 (mmHg)
